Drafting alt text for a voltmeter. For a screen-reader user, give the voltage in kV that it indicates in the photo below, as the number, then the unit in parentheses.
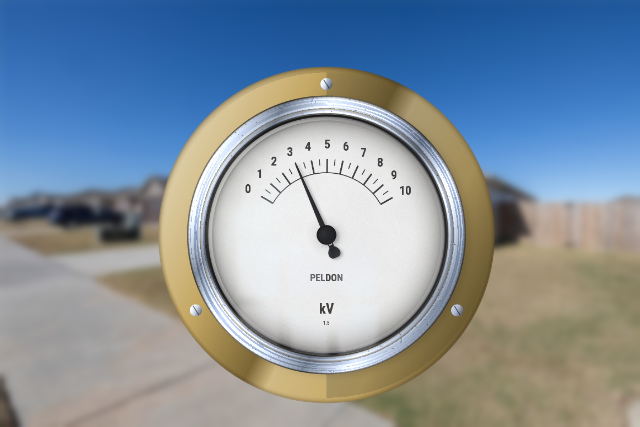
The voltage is 3 (kV)
